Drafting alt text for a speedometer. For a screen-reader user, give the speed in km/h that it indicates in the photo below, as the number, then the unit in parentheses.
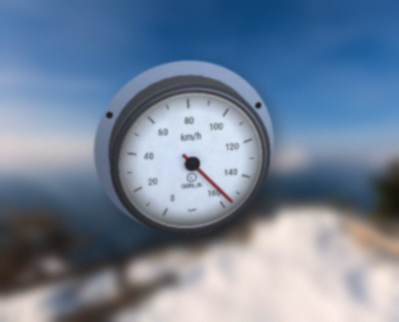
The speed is 155 (km/h)
